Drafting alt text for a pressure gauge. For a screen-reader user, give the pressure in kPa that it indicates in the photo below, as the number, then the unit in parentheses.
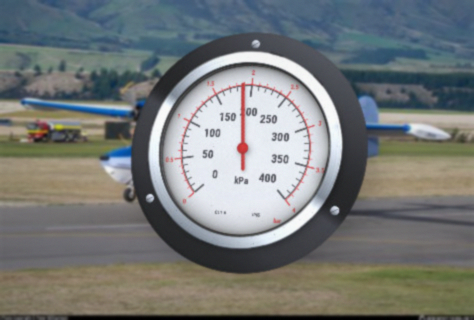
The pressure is 190 (kPa)
